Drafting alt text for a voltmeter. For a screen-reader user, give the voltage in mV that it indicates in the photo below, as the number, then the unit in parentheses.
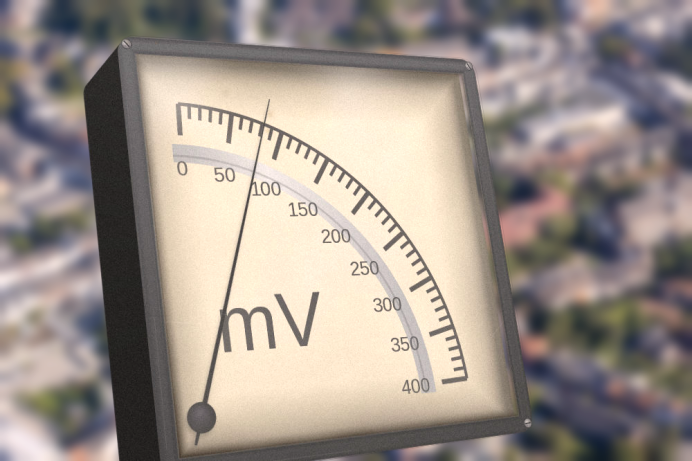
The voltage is 80 (mV)
